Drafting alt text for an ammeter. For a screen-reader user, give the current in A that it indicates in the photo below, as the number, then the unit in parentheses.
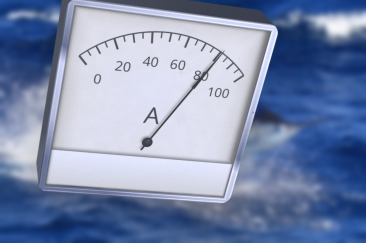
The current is 80 (A)
